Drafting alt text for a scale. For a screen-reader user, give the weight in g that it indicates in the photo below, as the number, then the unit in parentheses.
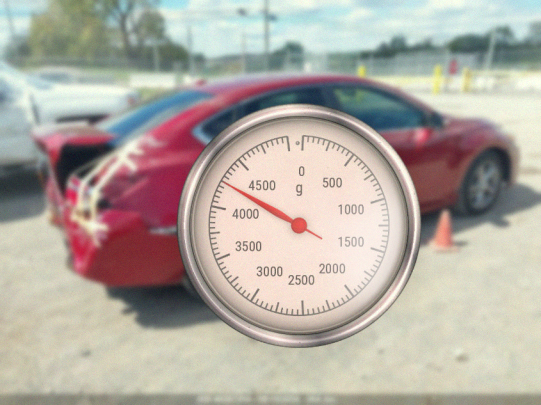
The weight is 4250 (g)
